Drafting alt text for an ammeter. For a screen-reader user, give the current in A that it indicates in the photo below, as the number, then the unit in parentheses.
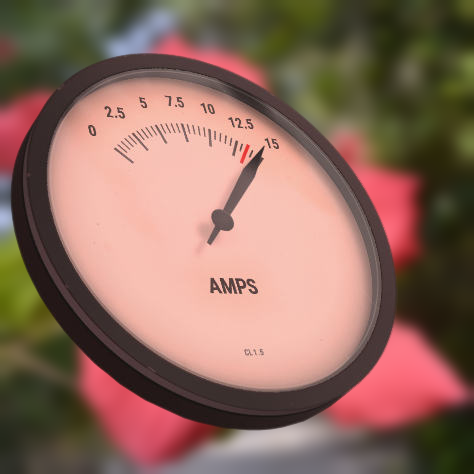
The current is 14.5 (A)
